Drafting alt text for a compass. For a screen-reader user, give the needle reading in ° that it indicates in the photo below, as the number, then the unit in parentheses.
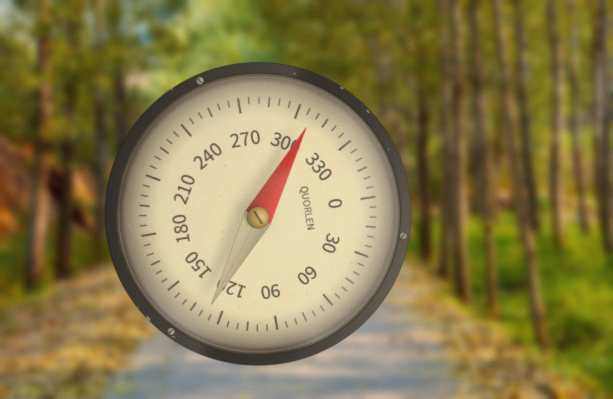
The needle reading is 307.5 (°)
